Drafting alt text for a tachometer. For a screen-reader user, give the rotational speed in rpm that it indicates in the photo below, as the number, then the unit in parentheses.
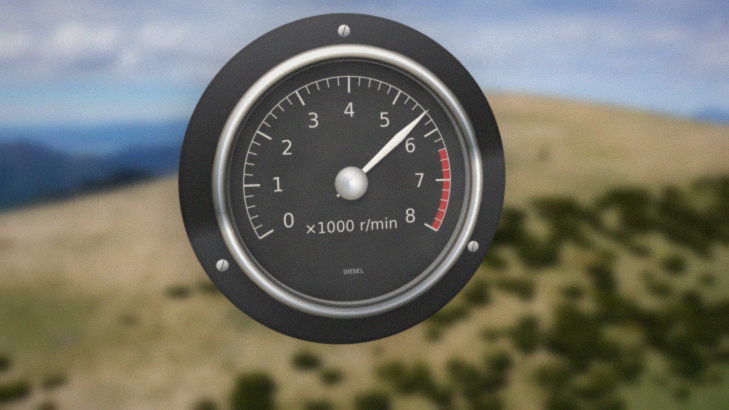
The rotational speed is 5600 (rpm)
